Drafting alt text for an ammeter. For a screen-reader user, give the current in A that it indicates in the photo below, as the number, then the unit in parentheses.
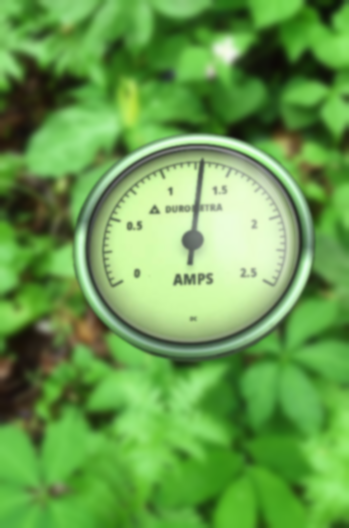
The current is 1.3 (A)
